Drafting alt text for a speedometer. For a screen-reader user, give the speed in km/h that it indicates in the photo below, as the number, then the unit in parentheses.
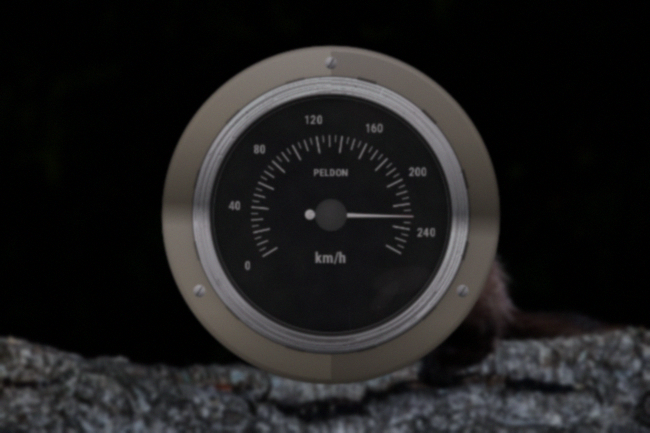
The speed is 230 (km/h)
